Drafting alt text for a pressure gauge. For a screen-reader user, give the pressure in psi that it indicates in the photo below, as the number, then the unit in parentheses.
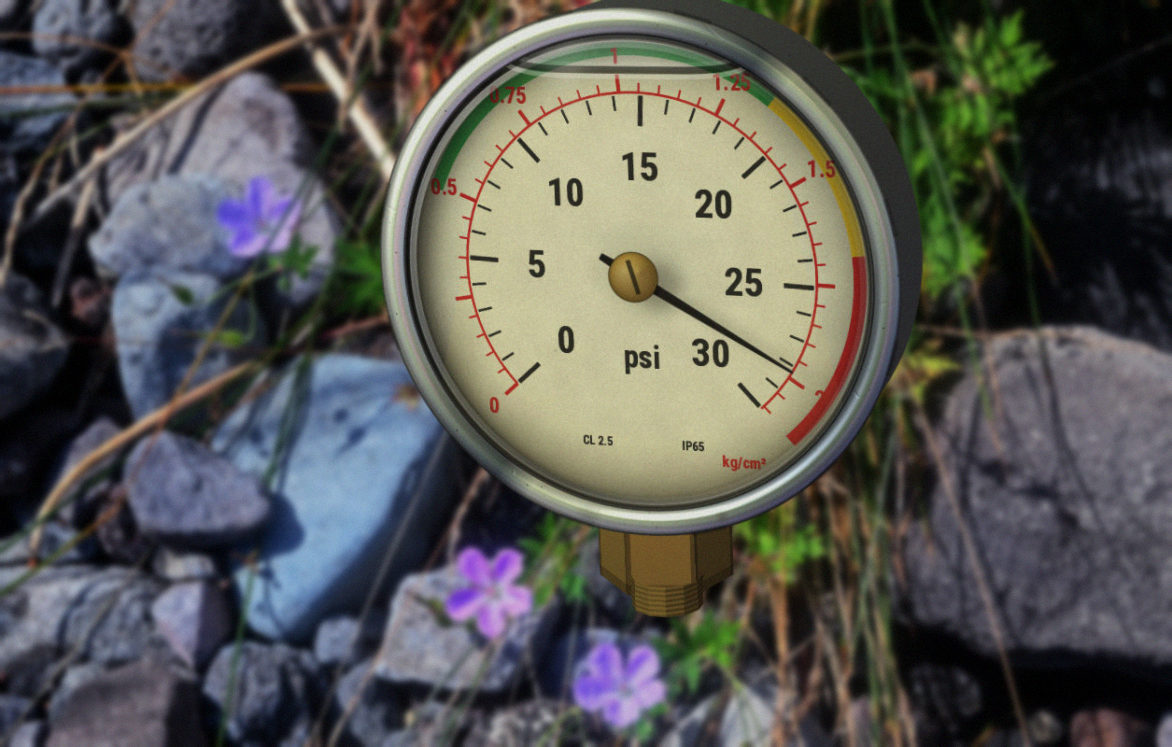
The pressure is 28 (psi)
